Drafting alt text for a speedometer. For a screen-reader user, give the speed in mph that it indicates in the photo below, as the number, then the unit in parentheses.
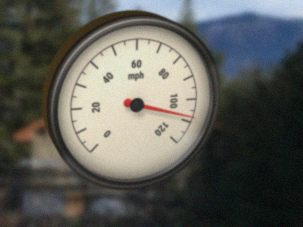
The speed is 107.5 (mph)
